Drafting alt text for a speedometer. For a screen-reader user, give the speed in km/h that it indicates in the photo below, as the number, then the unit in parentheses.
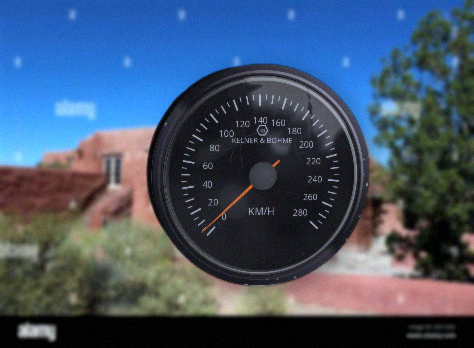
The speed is 5 (km/h)
